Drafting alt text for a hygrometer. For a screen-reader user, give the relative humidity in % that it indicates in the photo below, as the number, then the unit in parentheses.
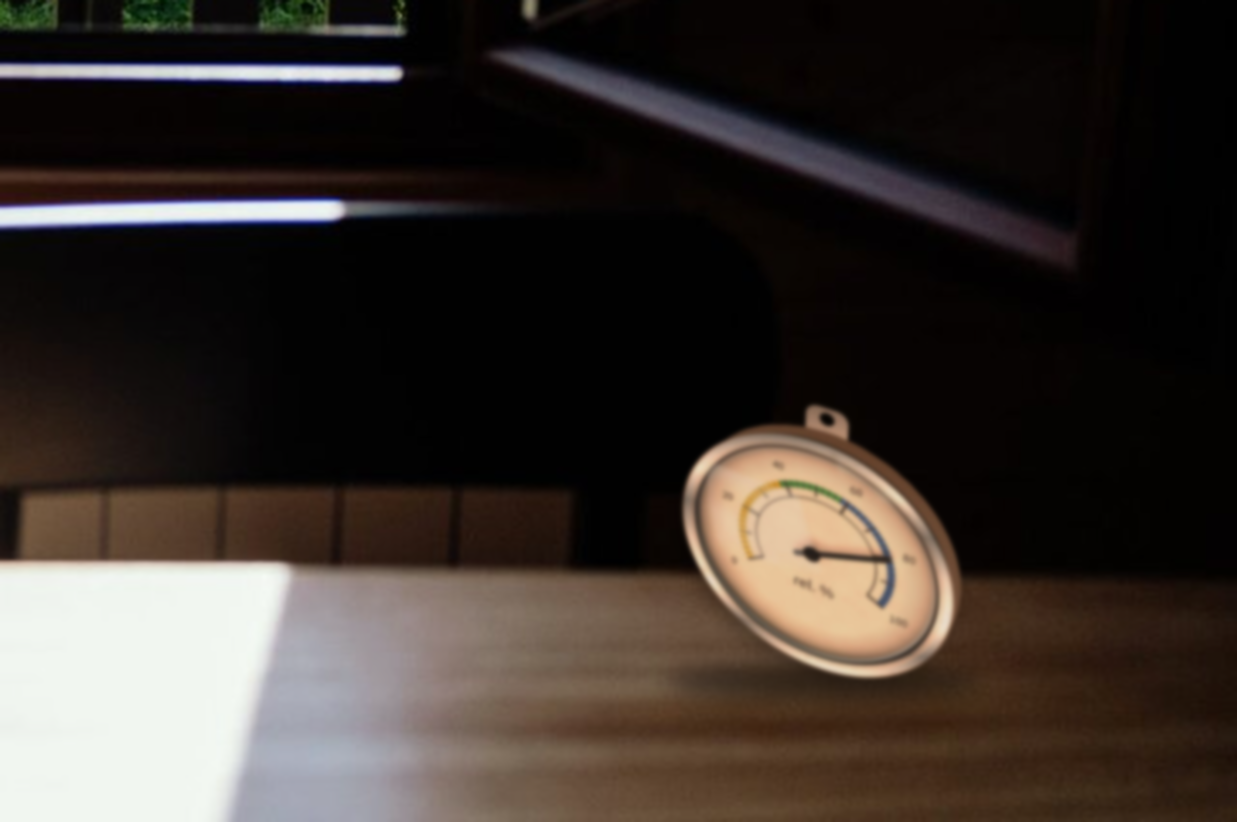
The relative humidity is 80 (%)
